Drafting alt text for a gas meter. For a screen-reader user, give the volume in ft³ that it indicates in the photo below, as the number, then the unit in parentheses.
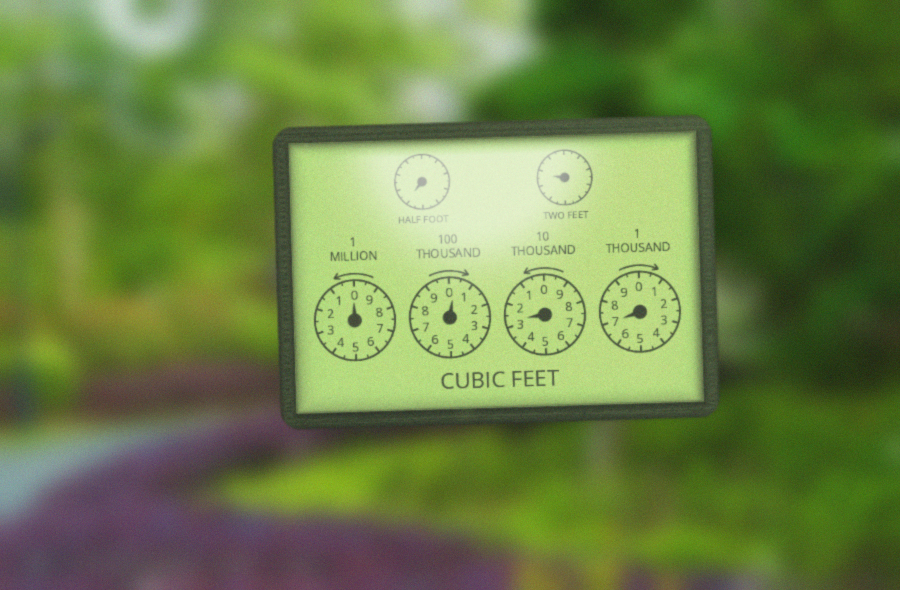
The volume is 2700 (ft³)
